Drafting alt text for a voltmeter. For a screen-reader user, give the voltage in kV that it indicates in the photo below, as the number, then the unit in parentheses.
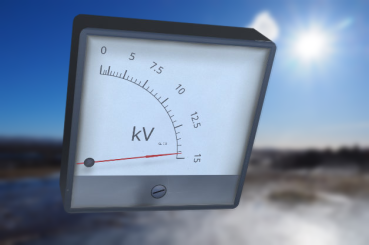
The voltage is 14.5 (kV)
